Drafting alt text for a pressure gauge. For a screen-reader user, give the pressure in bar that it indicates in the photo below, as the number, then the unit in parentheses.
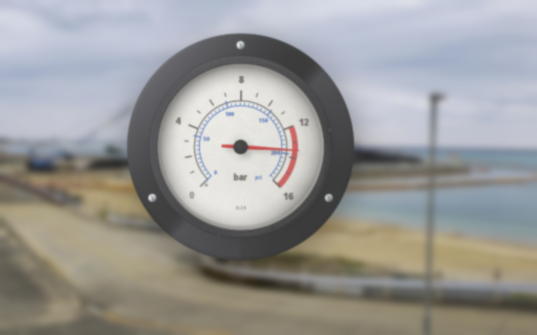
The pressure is 13.5 (bar)
